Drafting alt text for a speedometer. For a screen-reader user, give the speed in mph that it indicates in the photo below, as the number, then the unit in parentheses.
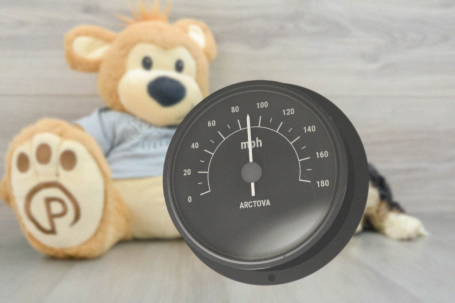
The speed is 90 (mph)
